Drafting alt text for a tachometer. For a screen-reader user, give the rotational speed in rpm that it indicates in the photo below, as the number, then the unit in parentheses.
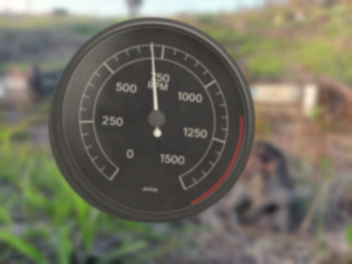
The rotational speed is 700 (rpm)
